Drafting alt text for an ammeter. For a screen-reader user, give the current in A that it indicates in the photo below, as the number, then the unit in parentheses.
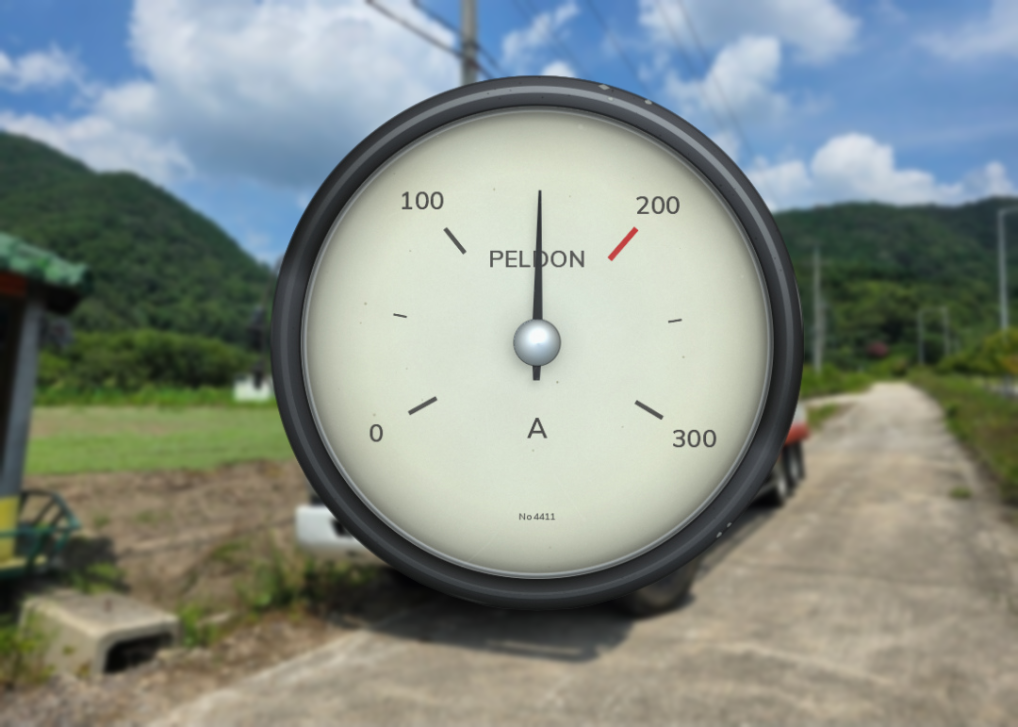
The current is 150 (A)
